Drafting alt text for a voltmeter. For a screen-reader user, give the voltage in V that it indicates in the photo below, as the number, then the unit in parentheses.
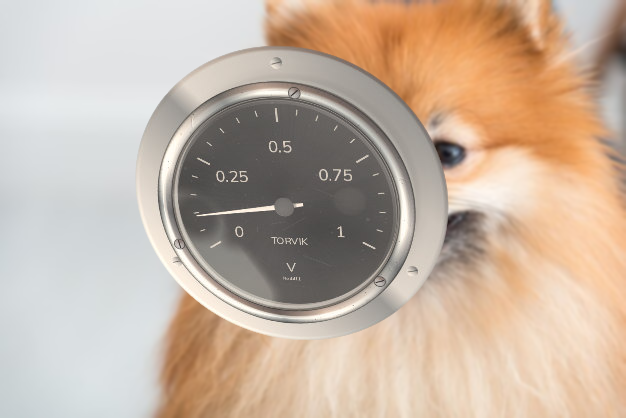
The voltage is 0.1 (V)
